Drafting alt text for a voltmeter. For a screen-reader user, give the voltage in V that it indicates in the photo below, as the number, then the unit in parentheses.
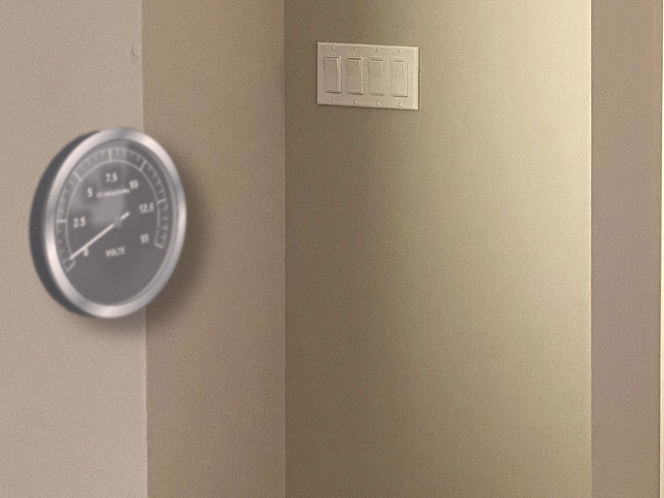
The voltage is 0.5 (V)
